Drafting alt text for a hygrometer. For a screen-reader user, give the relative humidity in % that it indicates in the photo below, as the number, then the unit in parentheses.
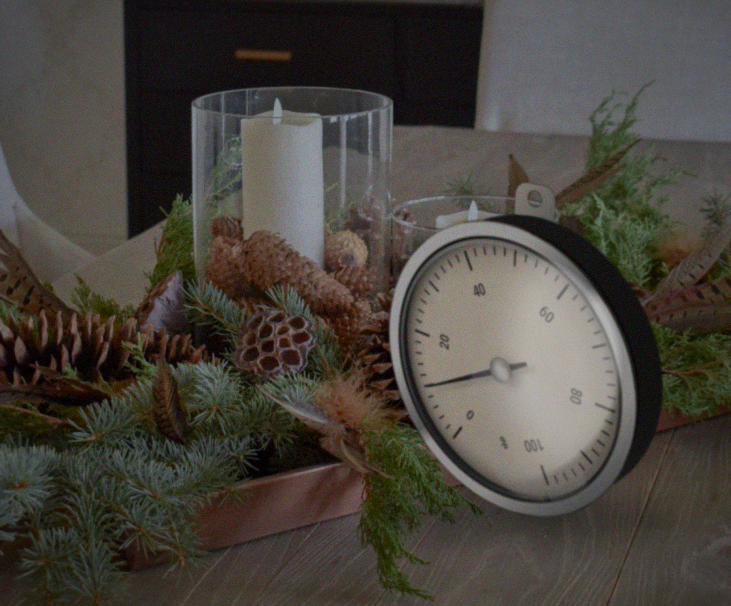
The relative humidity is 10 (%)
